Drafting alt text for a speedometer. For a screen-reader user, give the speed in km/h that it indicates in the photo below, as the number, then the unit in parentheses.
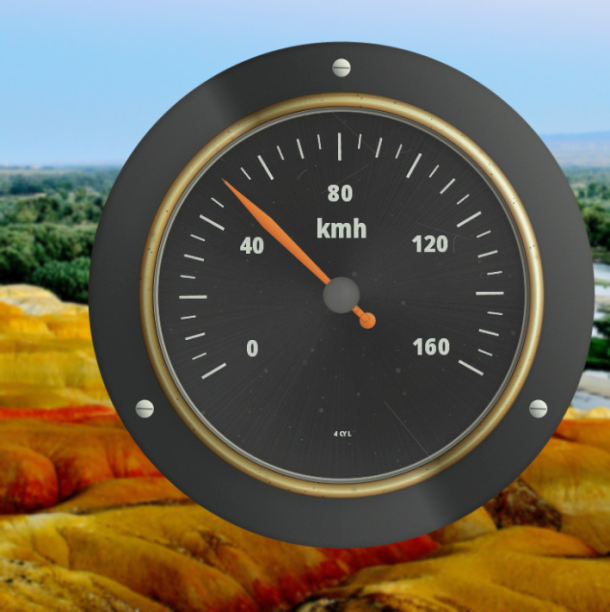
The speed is 50 (km/h)
